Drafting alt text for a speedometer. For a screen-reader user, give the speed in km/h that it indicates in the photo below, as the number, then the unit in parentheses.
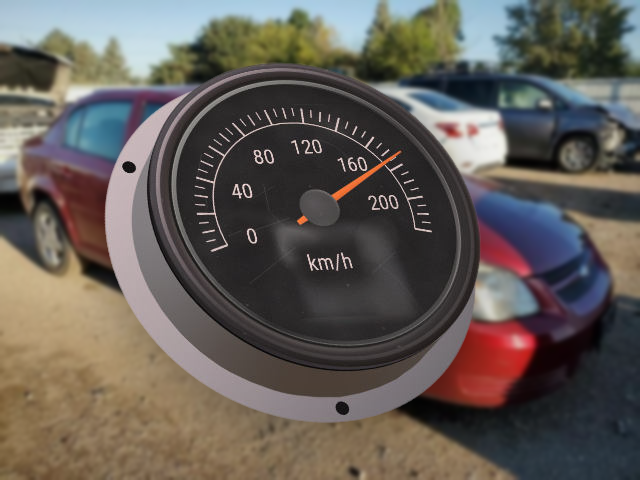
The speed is 175 (km/h)
